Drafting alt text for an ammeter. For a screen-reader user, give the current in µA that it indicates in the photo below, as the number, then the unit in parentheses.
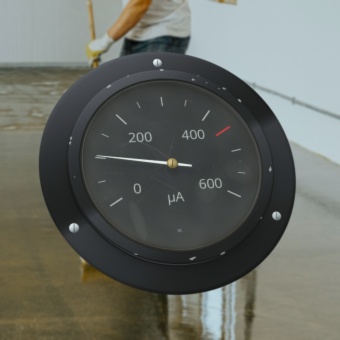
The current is 100 (µA)
